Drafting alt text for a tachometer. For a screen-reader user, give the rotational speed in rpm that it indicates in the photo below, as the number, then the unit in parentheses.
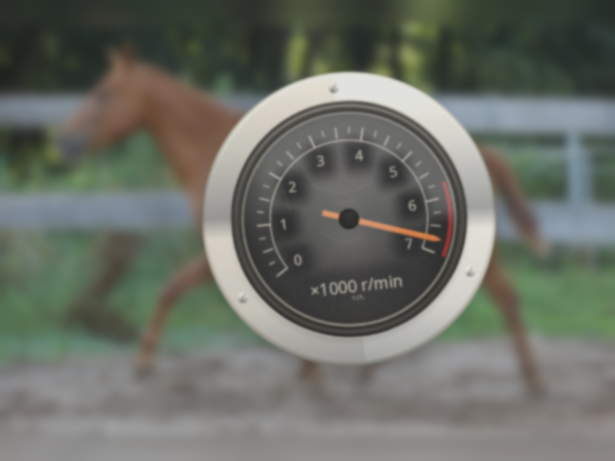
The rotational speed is 6750 (rpm)
